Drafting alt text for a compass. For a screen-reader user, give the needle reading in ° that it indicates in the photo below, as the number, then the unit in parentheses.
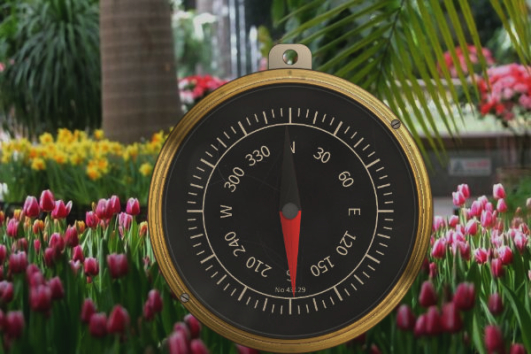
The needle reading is 177.5 (°)
